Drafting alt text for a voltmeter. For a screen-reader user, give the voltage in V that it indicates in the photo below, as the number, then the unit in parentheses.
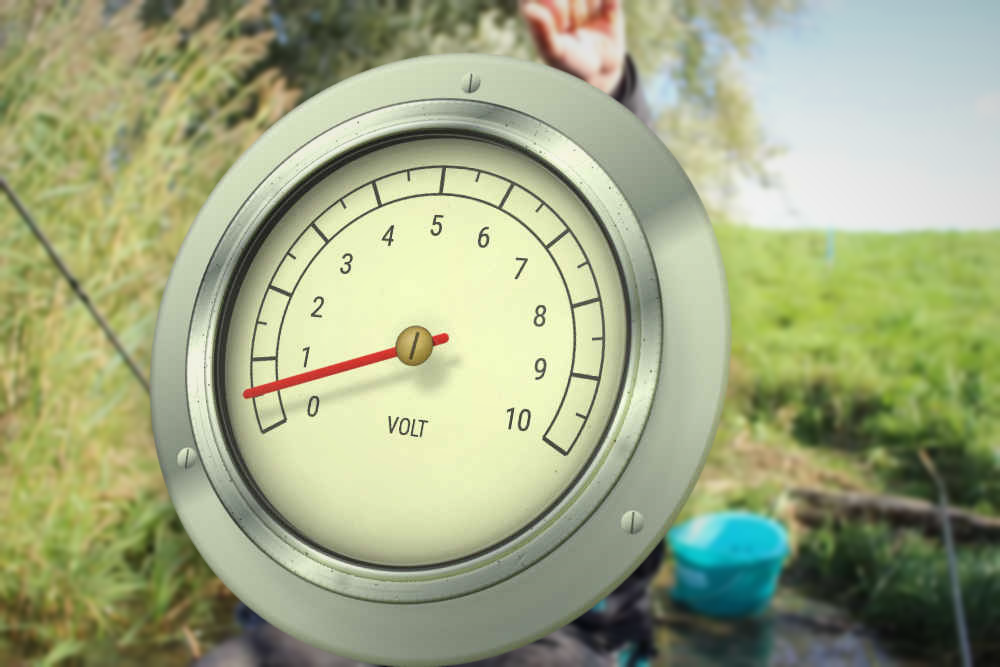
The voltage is 0.5 (V)
